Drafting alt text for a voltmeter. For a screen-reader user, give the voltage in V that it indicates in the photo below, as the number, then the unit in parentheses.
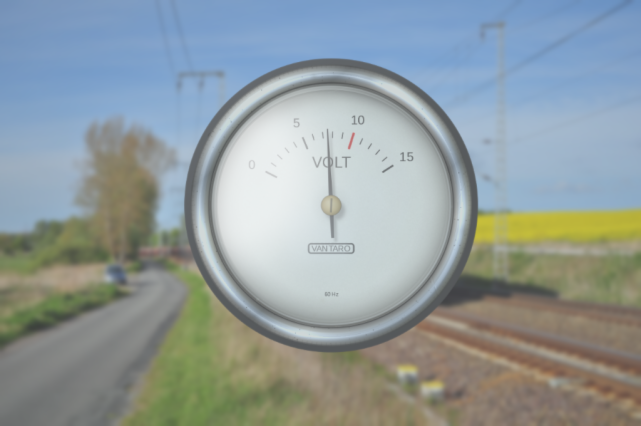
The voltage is 7.5 (V)
